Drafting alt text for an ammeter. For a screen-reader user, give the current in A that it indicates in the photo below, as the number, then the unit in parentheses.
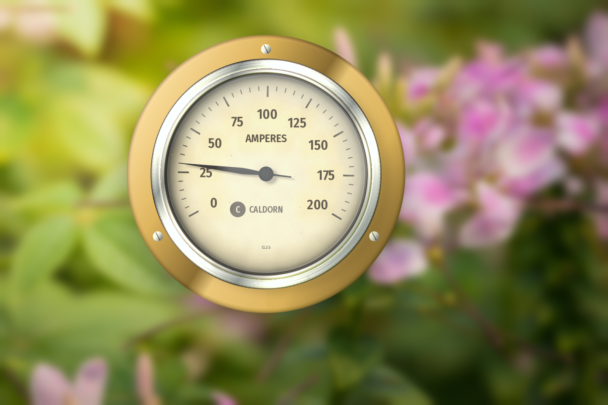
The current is 30 (A)
